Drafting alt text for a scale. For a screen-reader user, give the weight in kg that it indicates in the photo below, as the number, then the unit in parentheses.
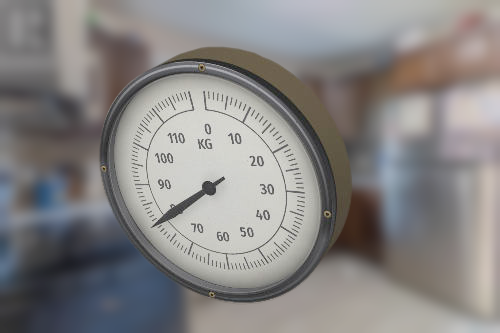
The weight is 80 (kg)
